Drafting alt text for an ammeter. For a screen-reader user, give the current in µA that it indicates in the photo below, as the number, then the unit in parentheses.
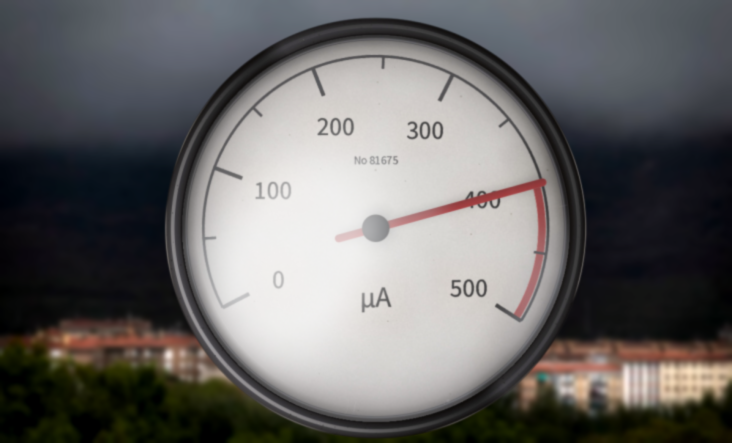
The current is 400 (µA)
